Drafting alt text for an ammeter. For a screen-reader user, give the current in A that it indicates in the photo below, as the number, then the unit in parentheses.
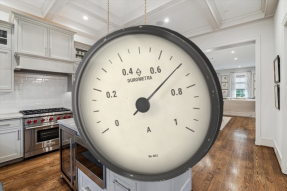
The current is 0.7 (A)
